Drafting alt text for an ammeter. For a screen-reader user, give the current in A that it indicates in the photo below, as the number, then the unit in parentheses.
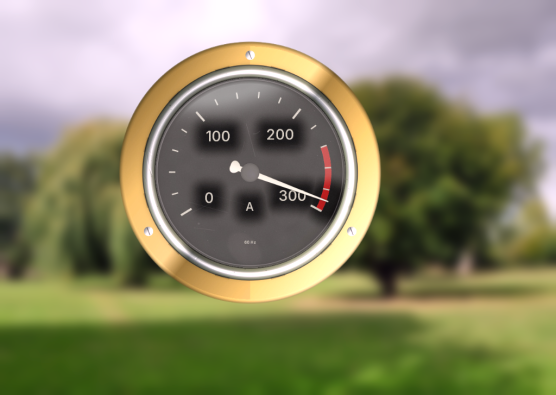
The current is 290 (A)
